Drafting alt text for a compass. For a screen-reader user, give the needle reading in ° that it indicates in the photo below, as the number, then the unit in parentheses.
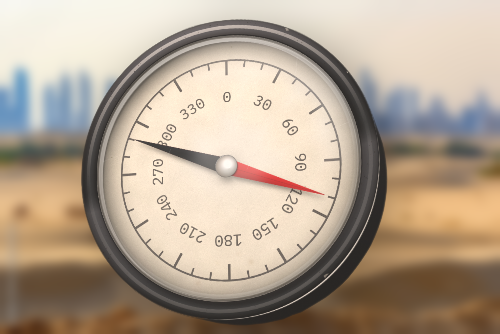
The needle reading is 110 (°)
